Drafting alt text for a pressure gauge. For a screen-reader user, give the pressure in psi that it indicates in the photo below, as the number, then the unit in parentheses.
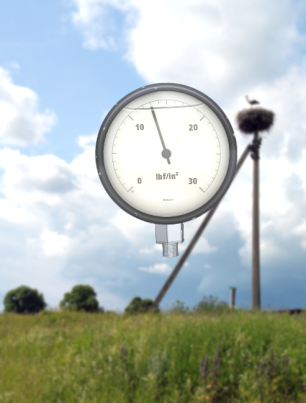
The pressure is 13 (psi)
